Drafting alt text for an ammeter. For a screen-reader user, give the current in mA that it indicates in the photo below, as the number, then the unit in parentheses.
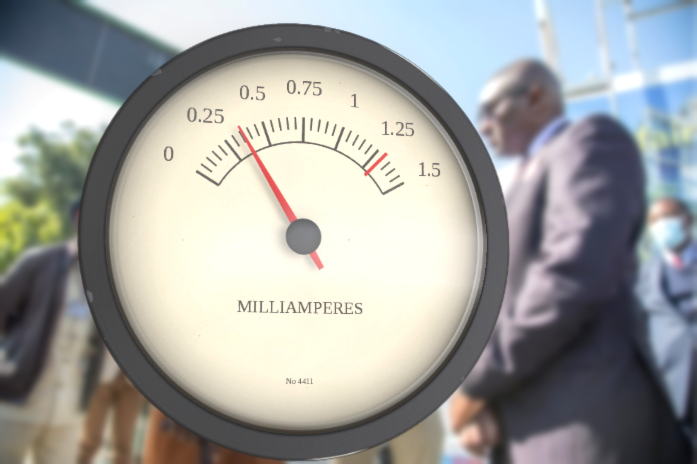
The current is 0.35 (mA)
